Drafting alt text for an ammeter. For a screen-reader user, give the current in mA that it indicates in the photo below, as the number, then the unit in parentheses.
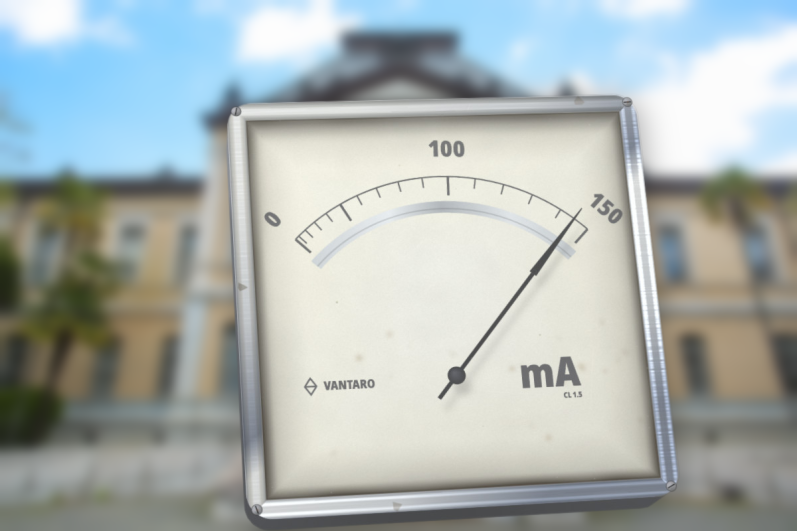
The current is 145 (mA)
